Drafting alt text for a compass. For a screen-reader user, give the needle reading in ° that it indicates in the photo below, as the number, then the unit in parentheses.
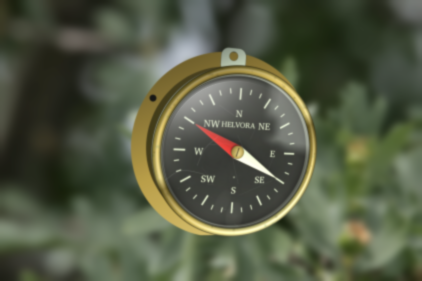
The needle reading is 300 (°)
